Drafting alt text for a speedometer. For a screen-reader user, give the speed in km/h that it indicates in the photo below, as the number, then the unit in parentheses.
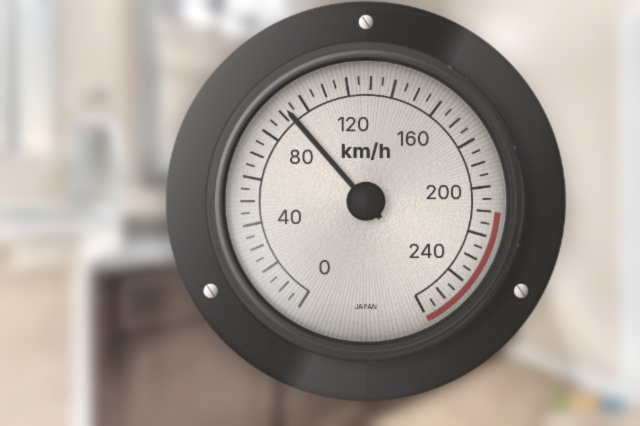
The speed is 92.5 (km/h)
